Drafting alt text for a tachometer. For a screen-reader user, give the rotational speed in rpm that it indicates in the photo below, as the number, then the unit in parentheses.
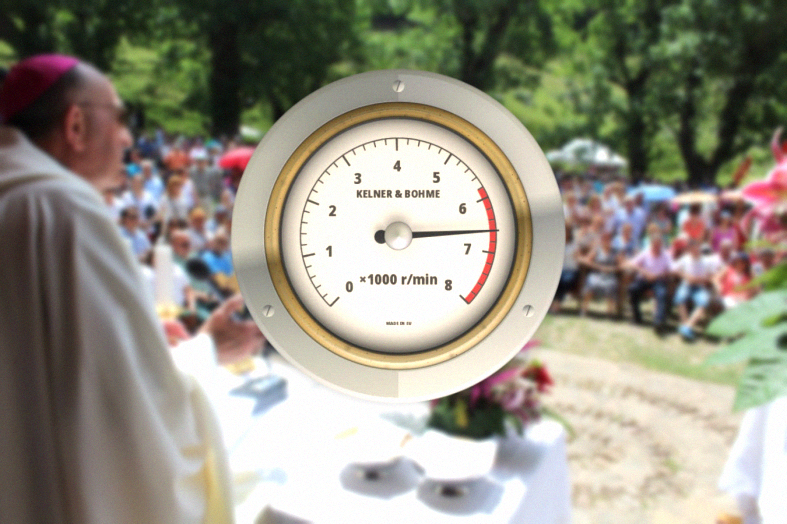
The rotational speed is 6600 (rpm)
